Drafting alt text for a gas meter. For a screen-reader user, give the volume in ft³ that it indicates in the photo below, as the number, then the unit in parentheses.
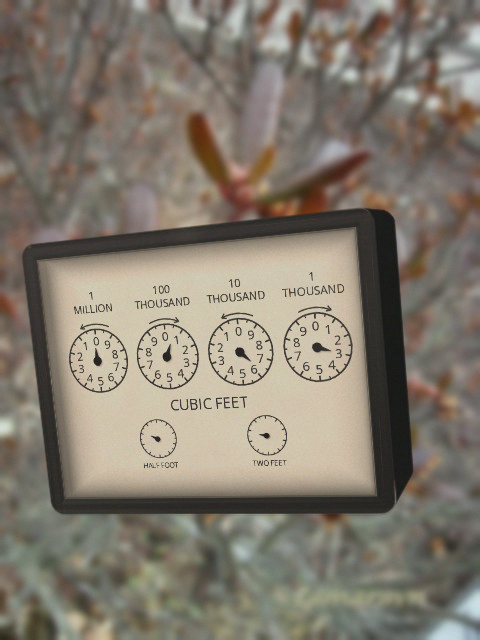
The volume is 6300 (ft³)
